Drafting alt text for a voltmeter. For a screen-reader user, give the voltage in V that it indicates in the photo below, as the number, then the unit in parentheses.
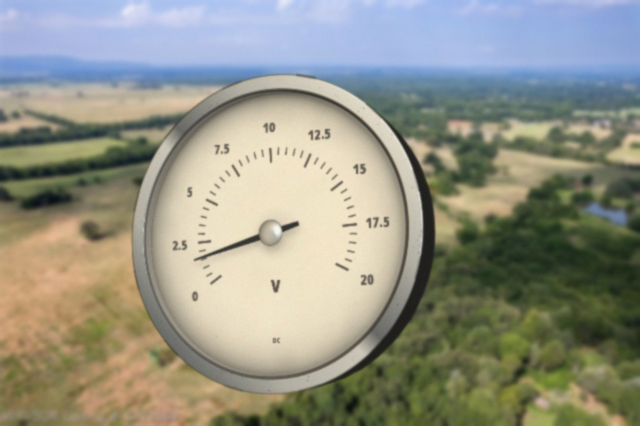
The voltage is 1.5 (V)
